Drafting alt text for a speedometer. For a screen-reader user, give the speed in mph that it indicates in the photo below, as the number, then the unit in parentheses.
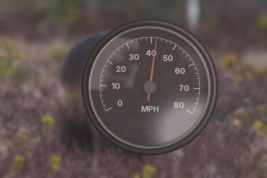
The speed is 42 (mph)
